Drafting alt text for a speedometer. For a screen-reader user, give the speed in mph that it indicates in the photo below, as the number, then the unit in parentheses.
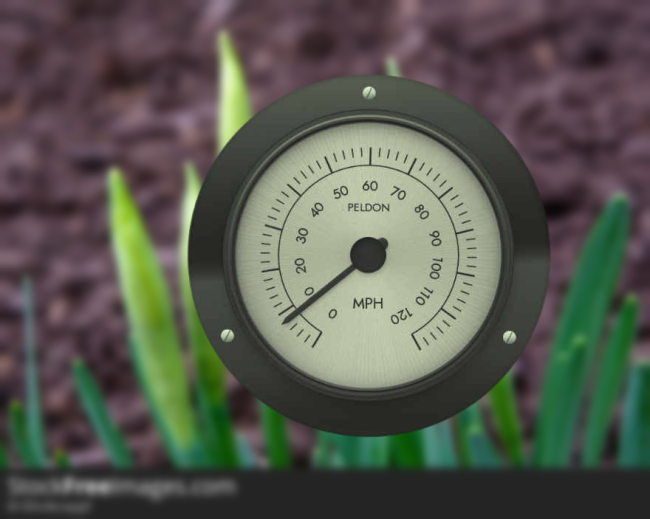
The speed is 8 (mph)
